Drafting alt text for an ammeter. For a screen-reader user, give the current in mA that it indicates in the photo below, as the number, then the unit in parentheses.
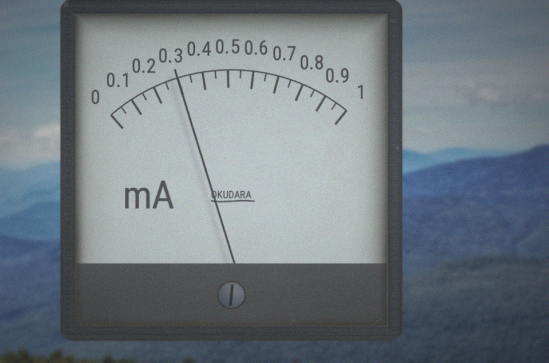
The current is 0.3 (mA)
